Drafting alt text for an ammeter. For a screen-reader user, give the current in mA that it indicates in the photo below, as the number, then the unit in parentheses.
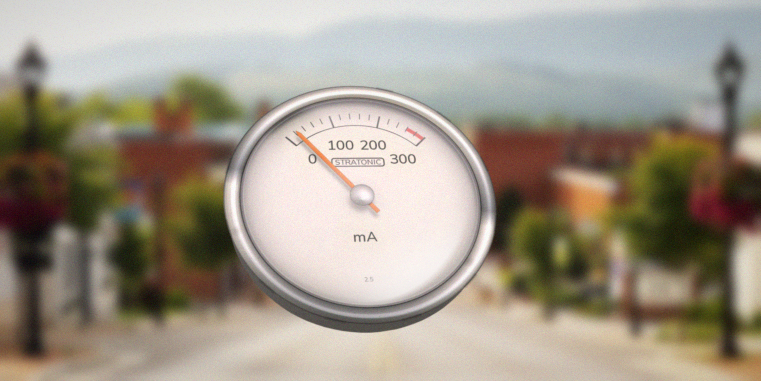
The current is 20 (mA)
